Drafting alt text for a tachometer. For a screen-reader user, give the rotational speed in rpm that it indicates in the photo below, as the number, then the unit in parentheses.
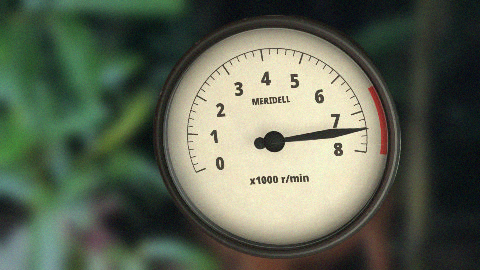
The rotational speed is 7400 (rpm)
